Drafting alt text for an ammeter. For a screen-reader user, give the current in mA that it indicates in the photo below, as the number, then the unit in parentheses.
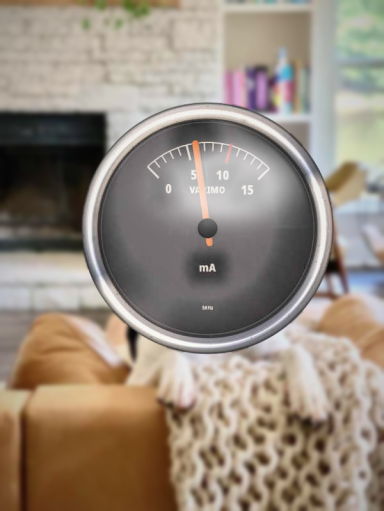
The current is 6 (mA)
